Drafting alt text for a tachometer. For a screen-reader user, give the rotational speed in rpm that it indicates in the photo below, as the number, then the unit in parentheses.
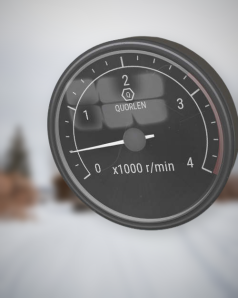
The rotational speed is 400 (rpm)
